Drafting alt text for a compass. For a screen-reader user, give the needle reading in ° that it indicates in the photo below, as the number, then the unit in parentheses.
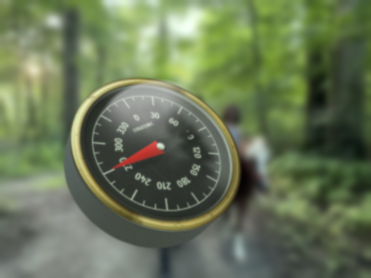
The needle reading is 270 (°)
